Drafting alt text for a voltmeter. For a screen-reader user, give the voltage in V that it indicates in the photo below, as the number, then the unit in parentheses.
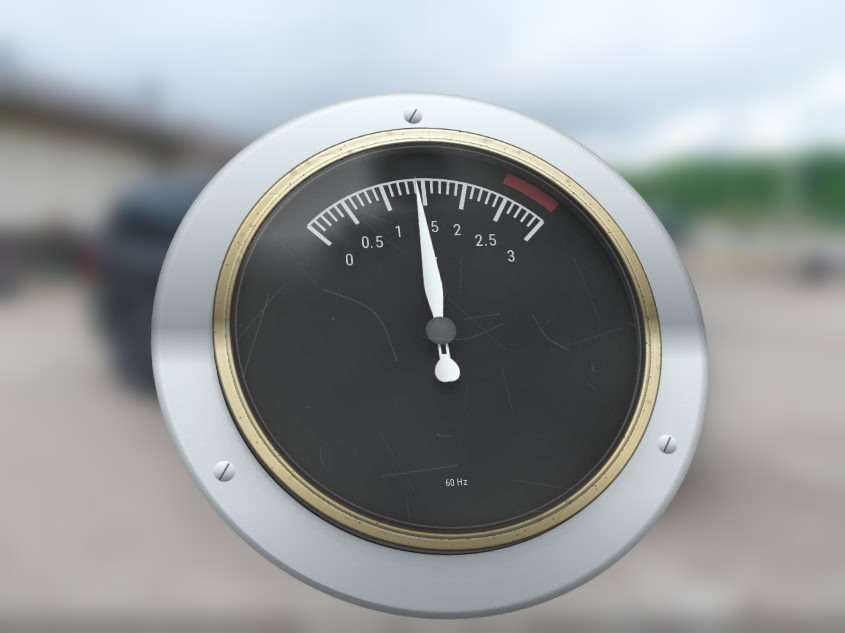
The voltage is 1.4 (V)
